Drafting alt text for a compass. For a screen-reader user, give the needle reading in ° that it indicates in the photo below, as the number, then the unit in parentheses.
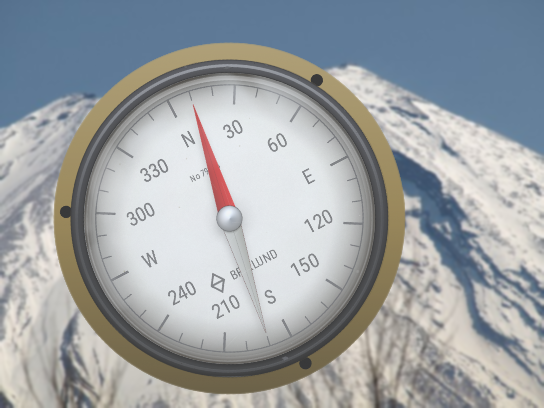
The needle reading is 10 (°)
